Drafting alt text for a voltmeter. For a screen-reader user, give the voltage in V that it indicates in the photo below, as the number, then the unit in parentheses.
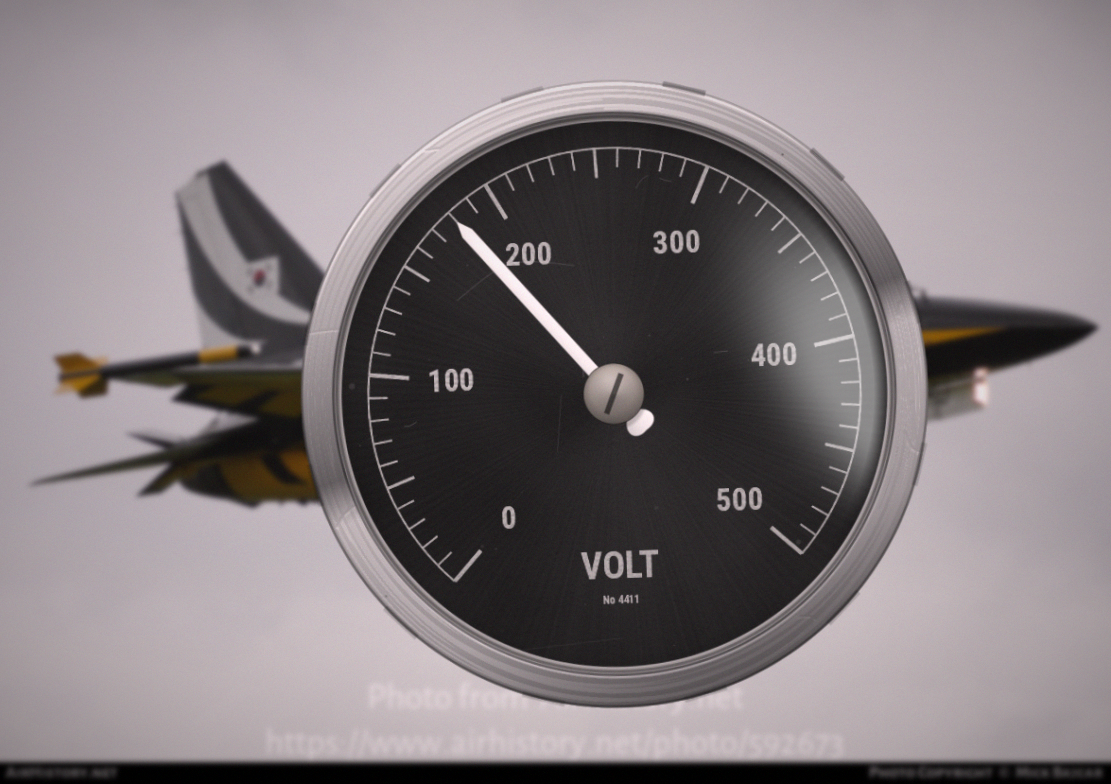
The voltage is 180 (V)
